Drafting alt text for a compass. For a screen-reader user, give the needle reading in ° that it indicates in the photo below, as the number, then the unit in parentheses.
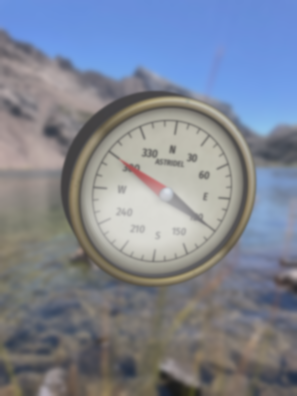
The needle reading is 300 (°)
